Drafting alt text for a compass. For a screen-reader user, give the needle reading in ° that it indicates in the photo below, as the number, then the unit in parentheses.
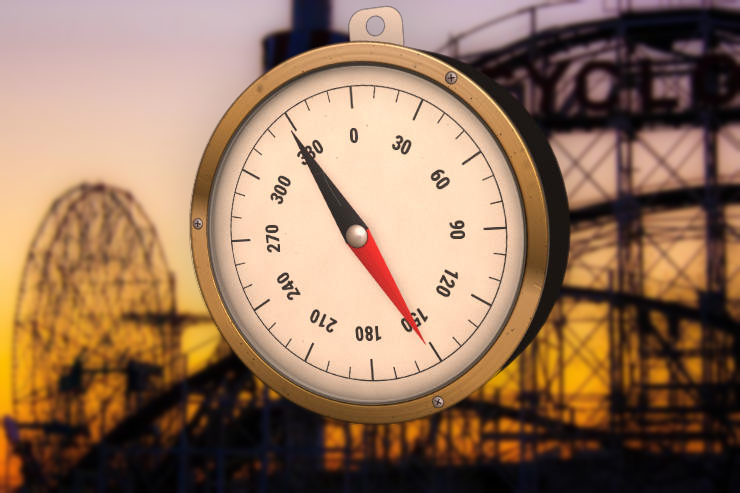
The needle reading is 150 (°)
